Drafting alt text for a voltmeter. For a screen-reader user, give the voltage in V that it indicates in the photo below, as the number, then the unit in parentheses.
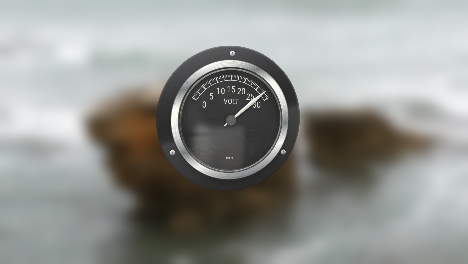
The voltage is 27.5 (V)
